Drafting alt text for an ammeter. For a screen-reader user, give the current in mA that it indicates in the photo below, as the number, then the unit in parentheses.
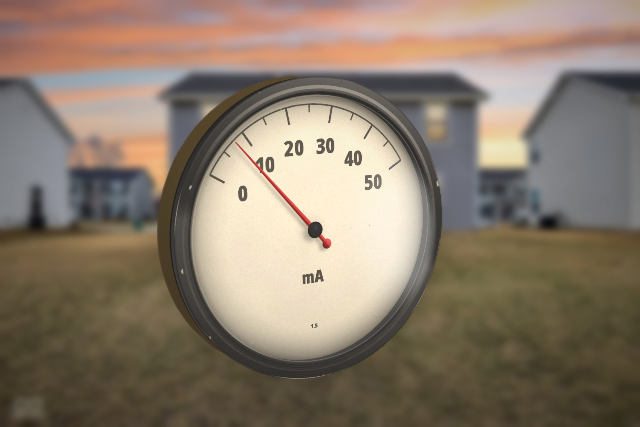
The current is 7.5 (mA)
